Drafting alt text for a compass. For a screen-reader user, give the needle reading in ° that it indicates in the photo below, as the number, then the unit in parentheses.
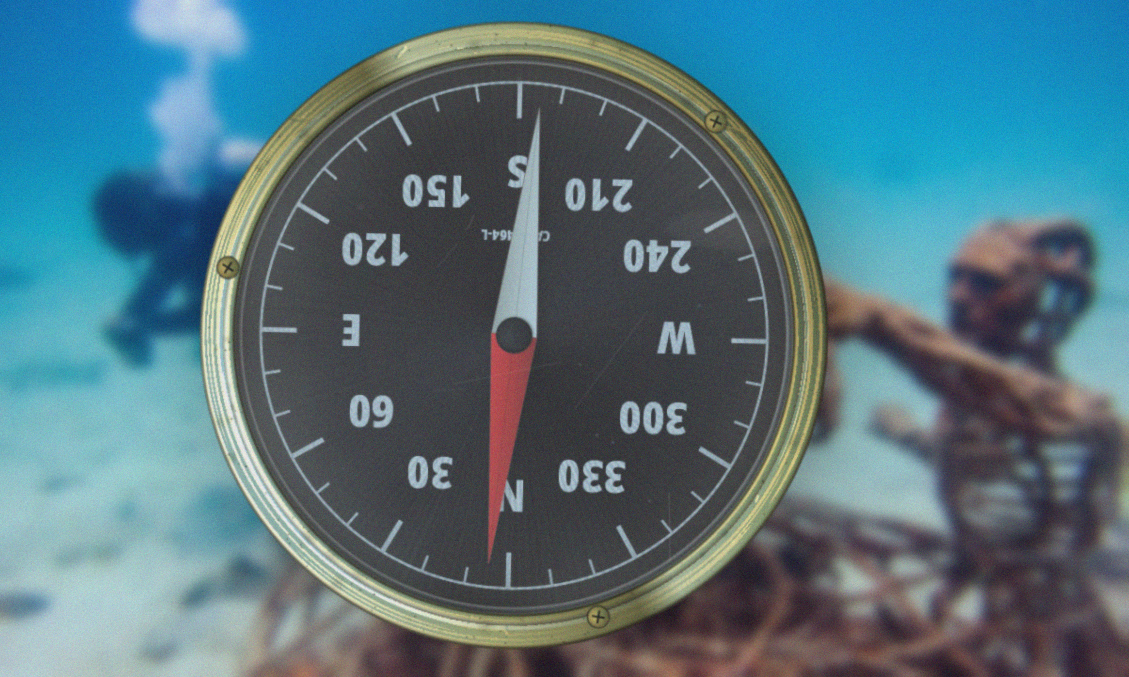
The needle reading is 5 (°)
